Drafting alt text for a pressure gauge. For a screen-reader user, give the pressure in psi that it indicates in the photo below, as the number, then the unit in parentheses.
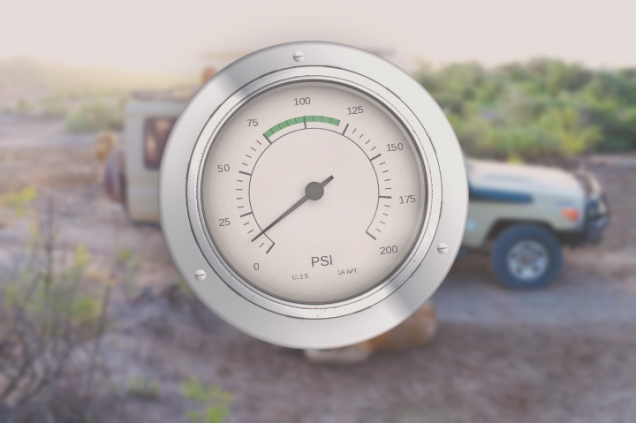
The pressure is 10 (psi)
